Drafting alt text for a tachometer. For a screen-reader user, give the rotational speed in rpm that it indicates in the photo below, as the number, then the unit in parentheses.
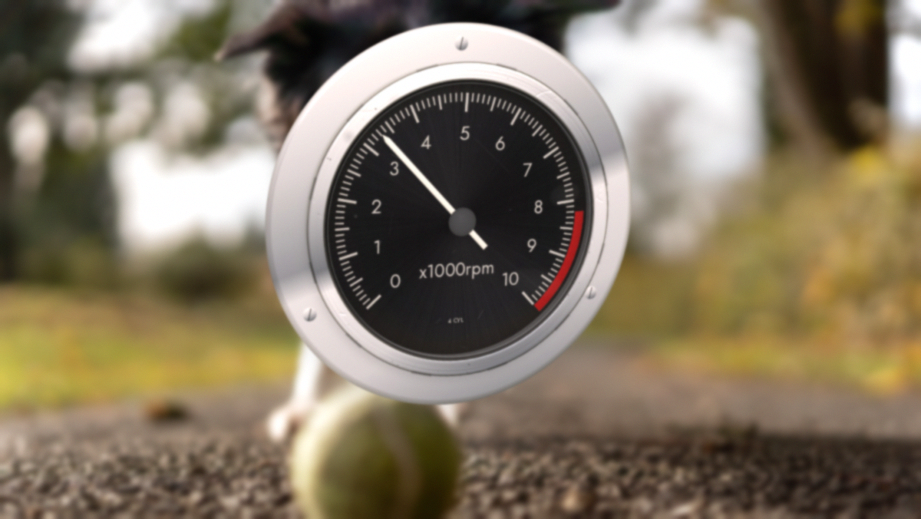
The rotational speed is 3300 (rpm)
